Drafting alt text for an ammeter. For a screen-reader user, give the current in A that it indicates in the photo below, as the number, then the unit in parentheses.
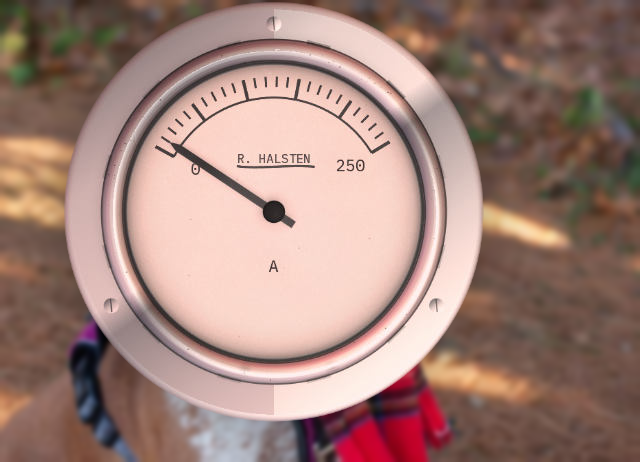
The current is 10 (A)
